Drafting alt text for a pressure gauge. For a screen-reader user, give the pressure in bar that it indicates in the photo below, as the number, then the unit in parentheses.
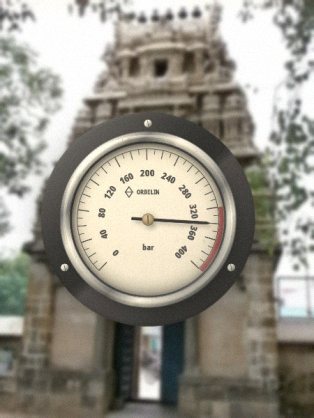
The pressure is 340 (bar)
